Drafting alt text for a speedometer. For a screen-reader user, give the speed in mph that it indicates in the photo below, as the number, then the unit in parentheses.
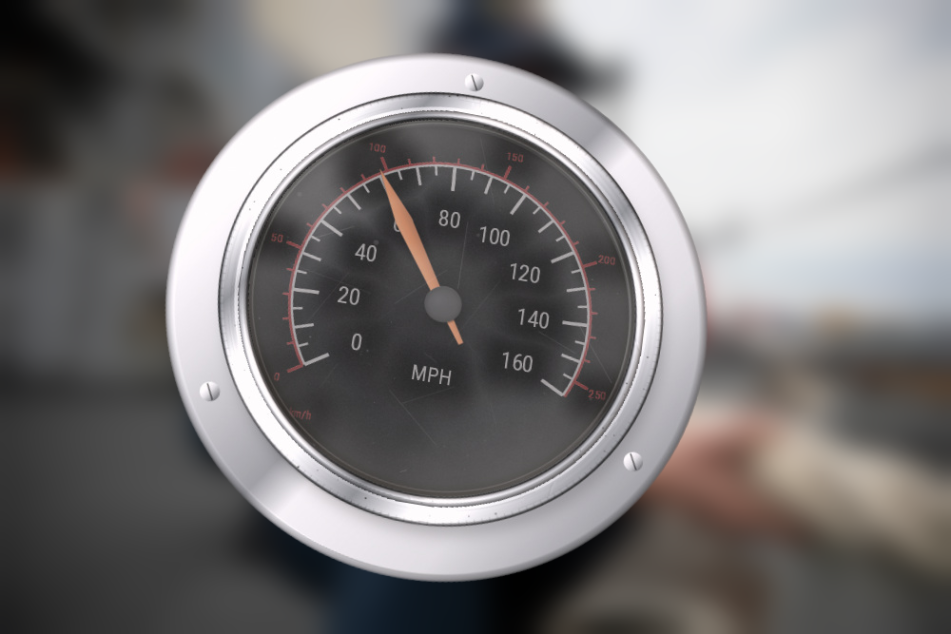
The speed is 60 (mph)
